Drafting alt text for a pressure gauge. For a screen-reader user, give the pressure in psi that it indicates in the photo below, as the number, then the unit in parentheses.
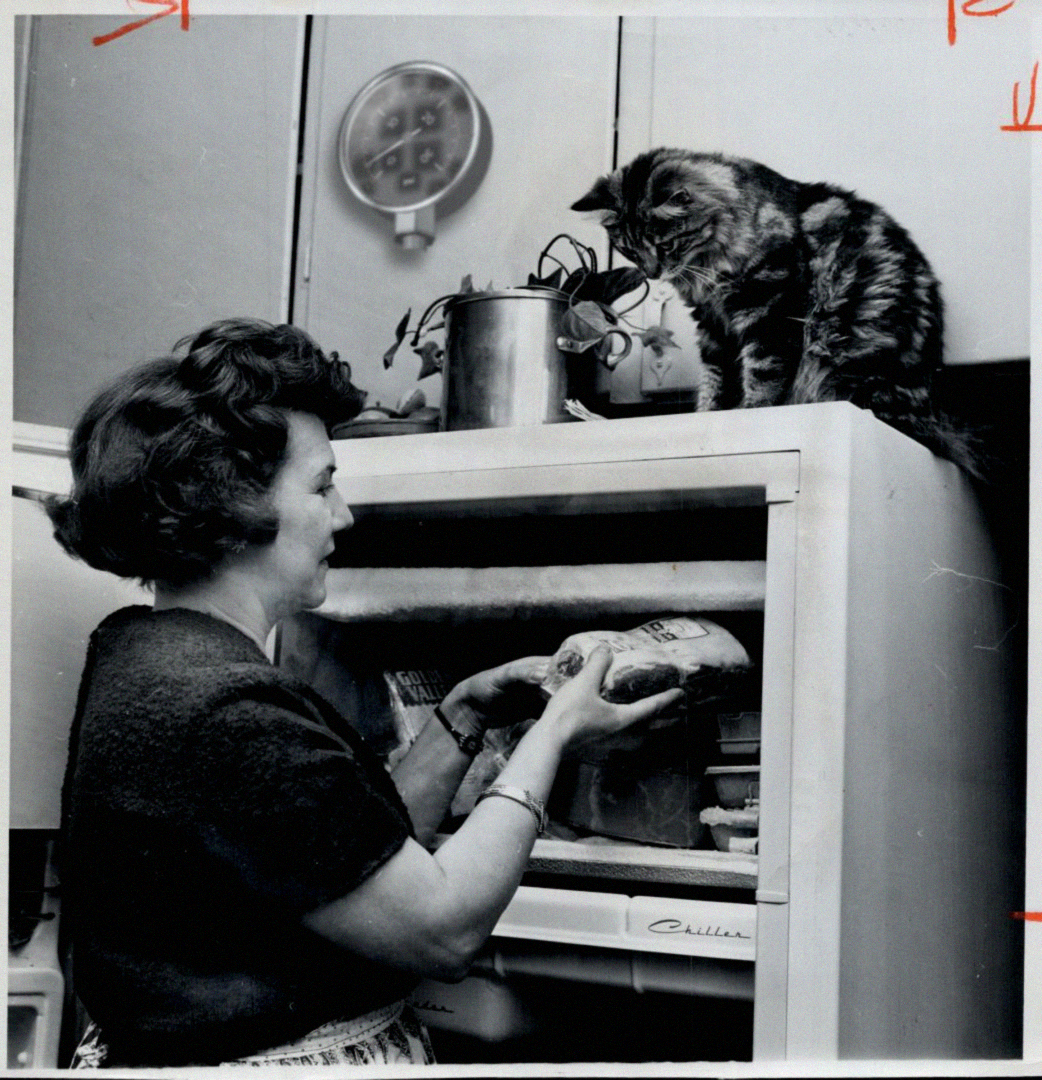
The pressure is 2 (psi)
